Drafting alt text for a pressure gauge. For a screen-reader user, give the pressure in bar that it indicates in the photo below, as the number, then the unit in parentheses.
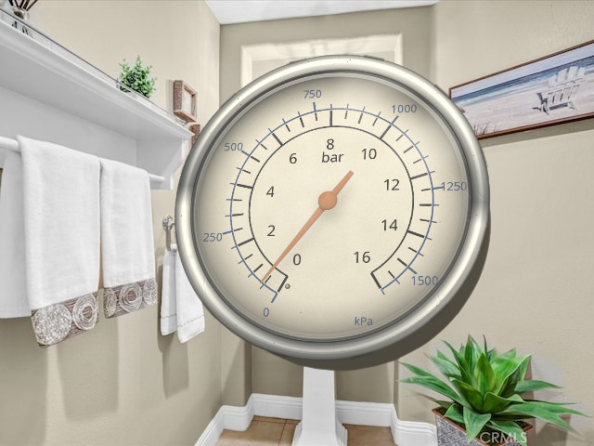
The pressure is 0.5 (bar)
